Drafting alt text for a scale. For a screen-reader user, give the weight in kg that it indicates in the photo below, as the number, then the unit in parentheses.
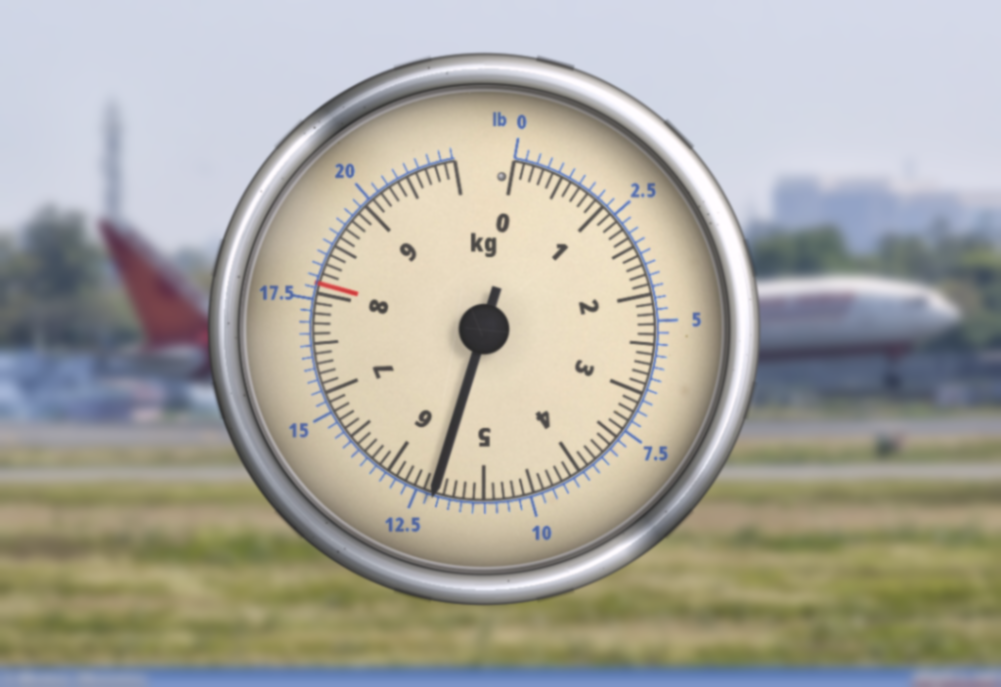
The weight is 5.5 (kg)
